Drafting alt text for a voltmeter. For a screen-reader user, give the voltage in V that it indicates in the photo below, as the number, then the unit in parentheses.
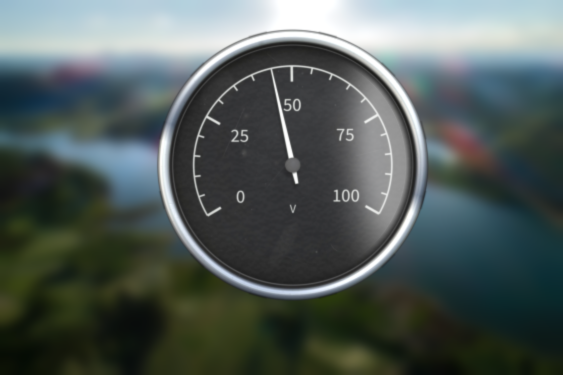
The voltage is 45 (V)
